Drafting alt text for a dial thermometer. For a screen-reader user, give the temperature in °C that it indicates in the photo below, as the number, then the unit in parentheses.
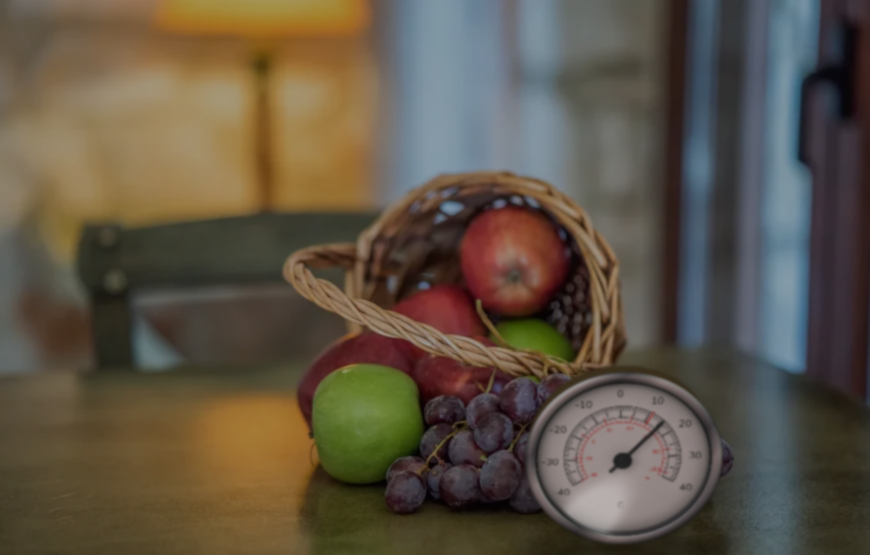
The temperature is 15 (°C)
